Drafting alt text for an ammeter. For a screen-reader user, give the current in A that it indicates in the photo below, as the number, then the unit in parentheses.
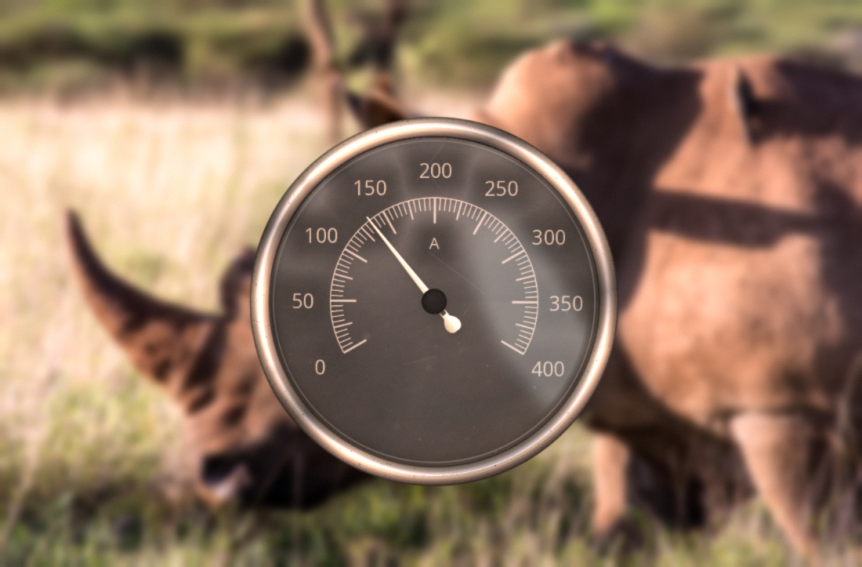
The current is 135 (A)
